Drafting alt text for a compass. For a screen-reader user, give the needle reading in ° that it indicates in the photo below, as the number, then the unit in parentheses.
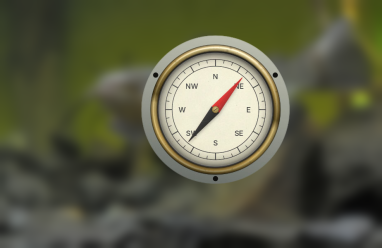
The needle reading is 40 (°)
